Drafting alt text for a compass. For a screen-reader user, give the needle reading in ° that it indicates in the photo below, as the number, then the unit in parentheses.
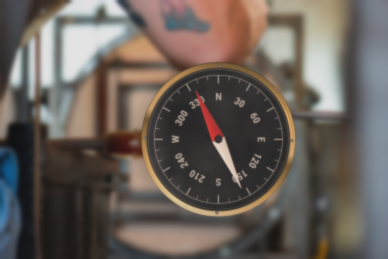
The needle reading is 335 (°)
